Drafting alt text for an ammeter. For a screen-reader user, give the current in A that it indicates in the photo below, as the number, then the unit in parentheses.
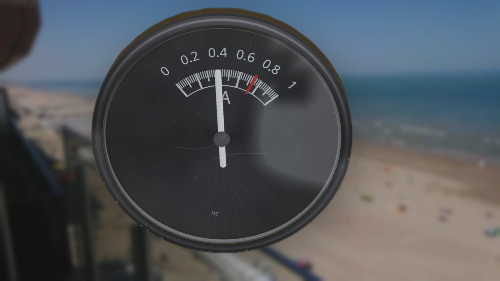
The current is 0.4 (A)
